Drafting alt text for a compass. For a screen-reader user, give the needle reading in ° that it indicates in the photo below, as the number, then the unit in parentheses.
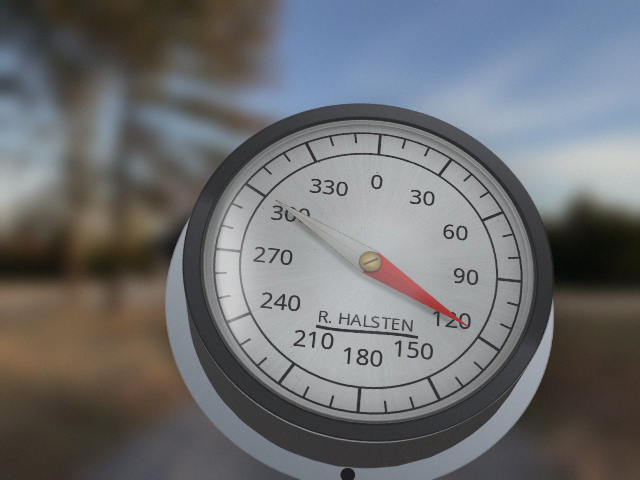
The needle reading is 120 (°)
